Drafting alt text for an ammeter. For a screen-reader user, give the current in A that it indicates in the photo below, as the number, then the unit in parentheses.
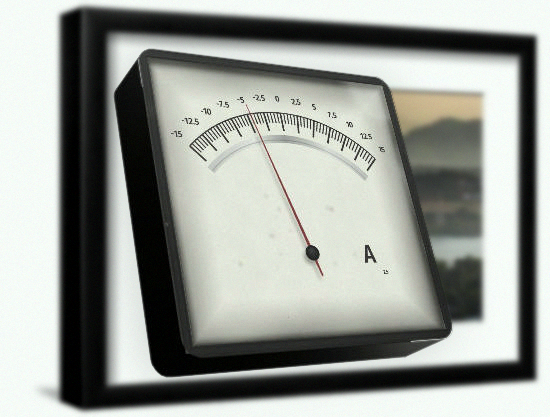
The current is -5 (A)
